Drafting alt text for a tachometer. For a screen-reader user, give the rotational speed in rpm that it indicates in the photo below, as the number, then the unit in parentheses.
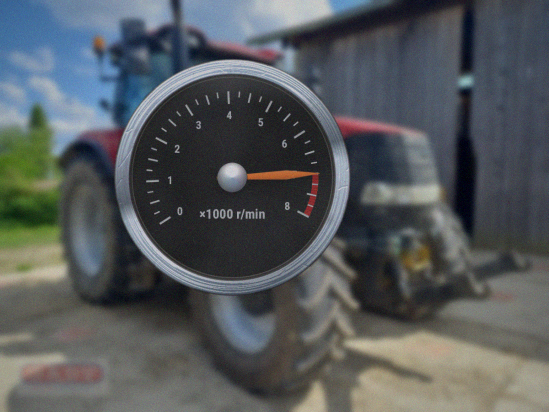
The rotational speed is 7000 (rpm)
